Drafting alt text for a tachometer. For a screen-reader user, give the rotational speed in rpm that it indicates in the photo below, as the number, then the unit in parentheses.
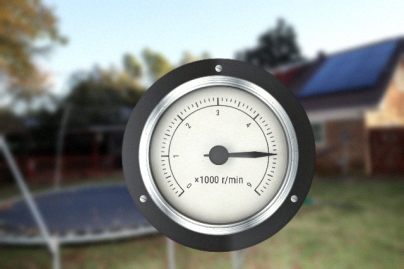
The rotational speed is 5000 (rpm)
